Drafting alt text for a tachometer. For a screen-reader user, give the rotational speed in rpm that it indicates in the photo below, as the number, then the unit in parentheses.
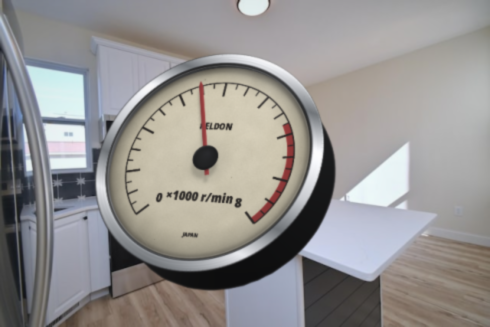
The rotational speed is 3500 (rpm)
